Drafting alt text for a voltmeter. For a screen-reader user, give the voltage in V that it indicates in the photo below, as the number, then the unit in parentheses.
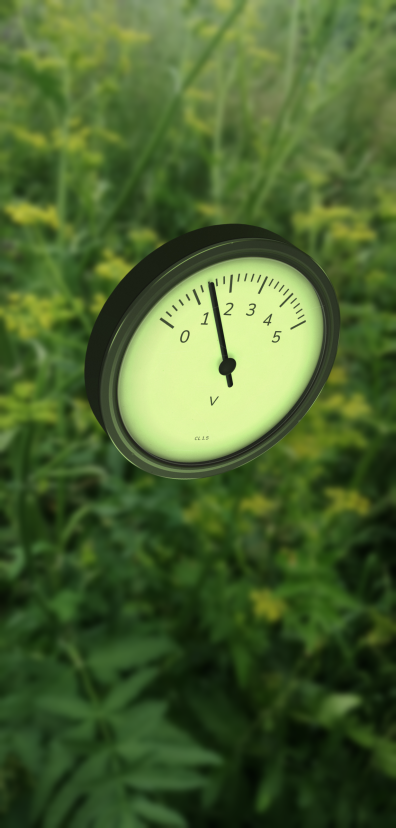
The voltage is 1.4 (V)
